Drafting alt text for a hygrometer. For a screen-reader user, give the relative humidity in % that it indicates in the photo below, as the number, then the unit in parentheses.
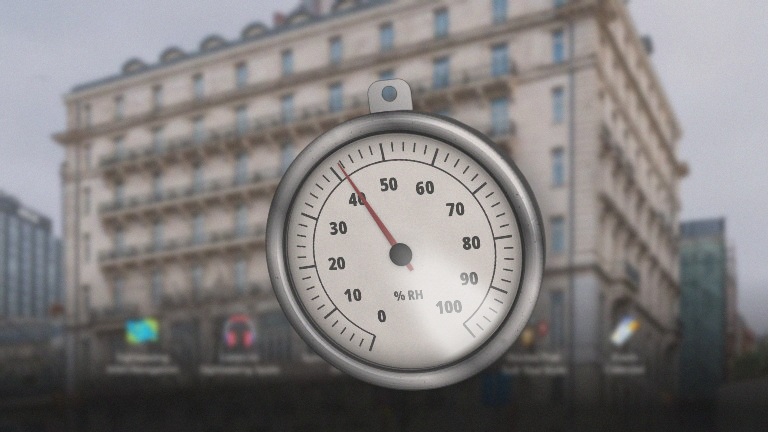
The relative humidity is 42 (%)
